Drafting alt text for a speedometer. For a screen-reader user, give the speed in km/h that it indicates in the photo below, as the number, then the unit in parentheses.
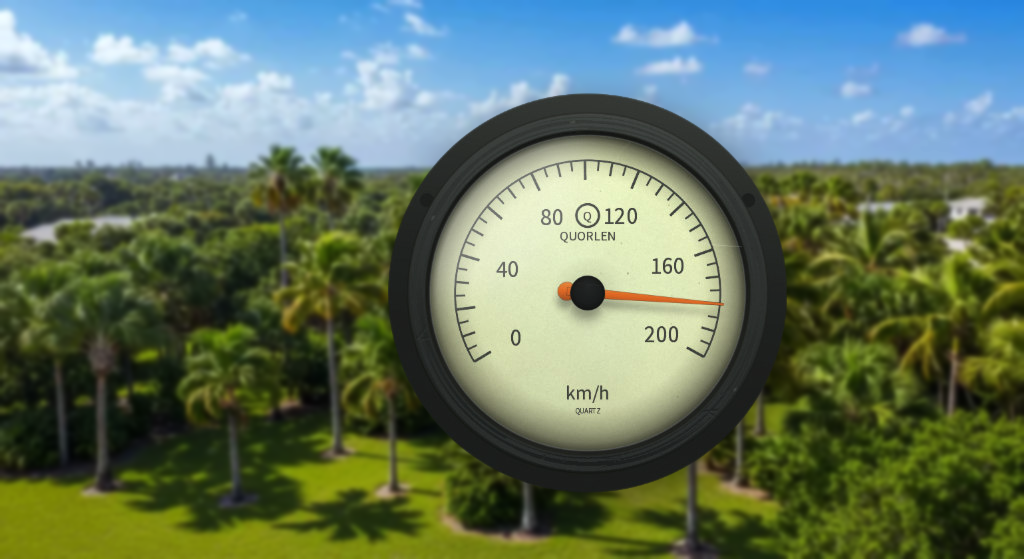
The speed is 180 (km/h)
